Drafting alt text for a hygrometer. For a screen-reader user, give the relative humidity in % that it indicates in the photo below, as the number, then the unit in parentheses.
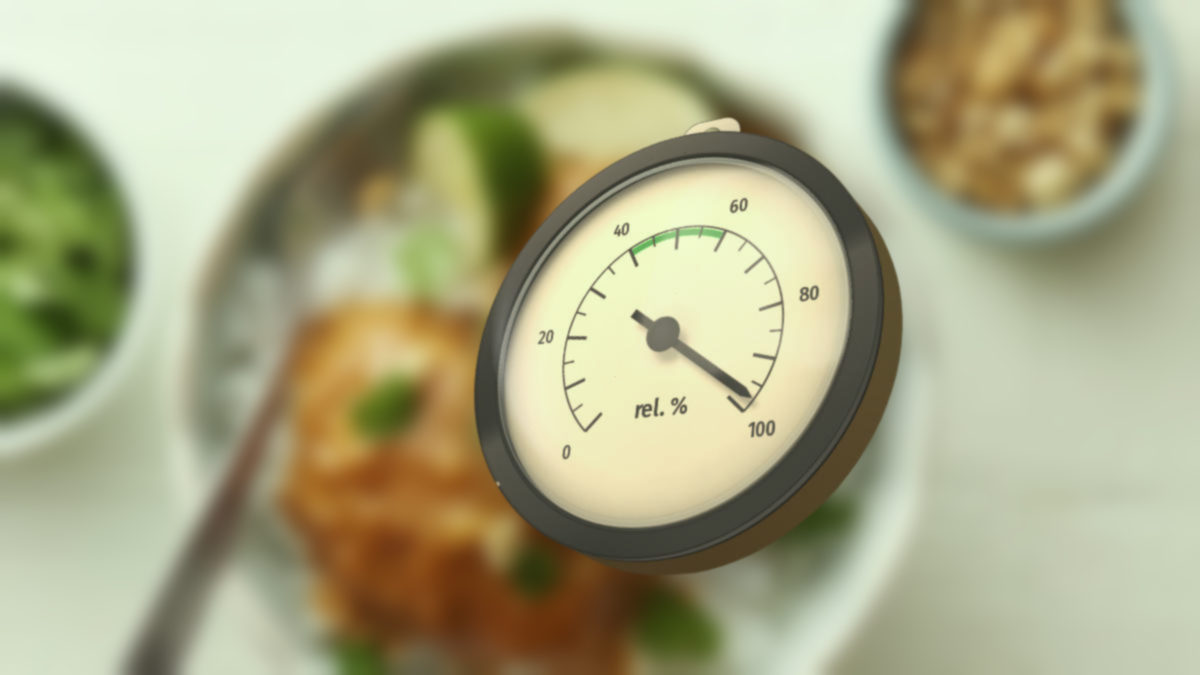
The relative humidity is 97.5 (%)
